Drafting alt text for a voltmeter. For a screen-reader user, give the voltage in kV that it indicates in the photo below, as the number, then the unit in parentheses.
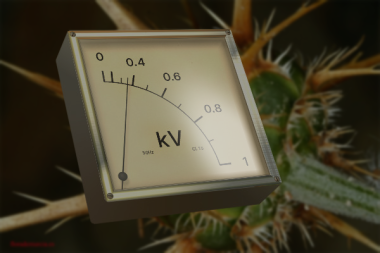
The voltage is 0.35 (kV)
